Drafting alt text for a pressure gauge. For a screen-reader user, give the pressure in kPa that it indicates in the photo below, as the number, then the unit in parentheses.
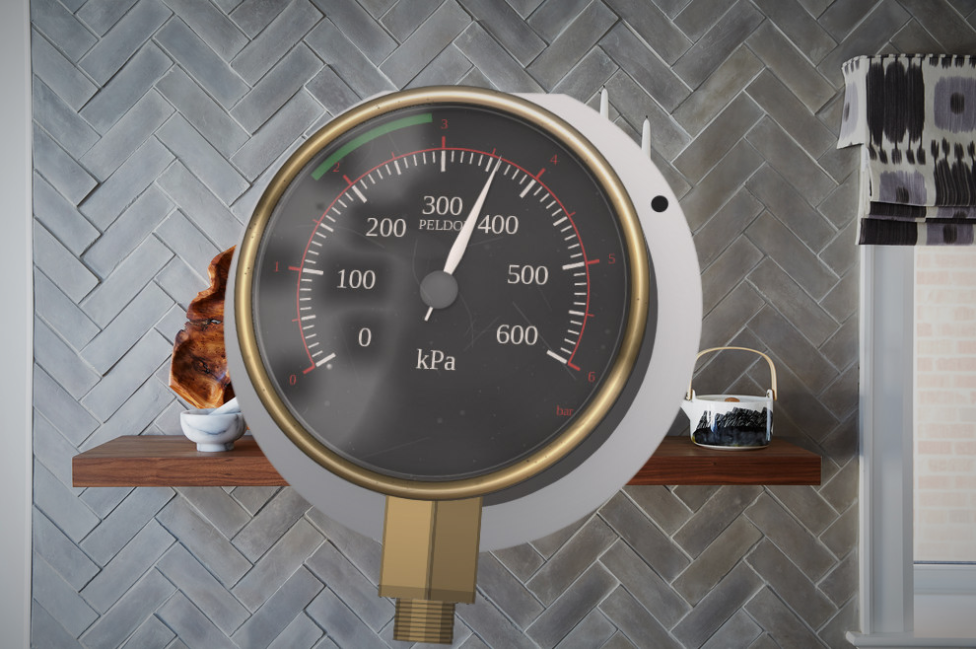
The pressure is 360 (kPa)
